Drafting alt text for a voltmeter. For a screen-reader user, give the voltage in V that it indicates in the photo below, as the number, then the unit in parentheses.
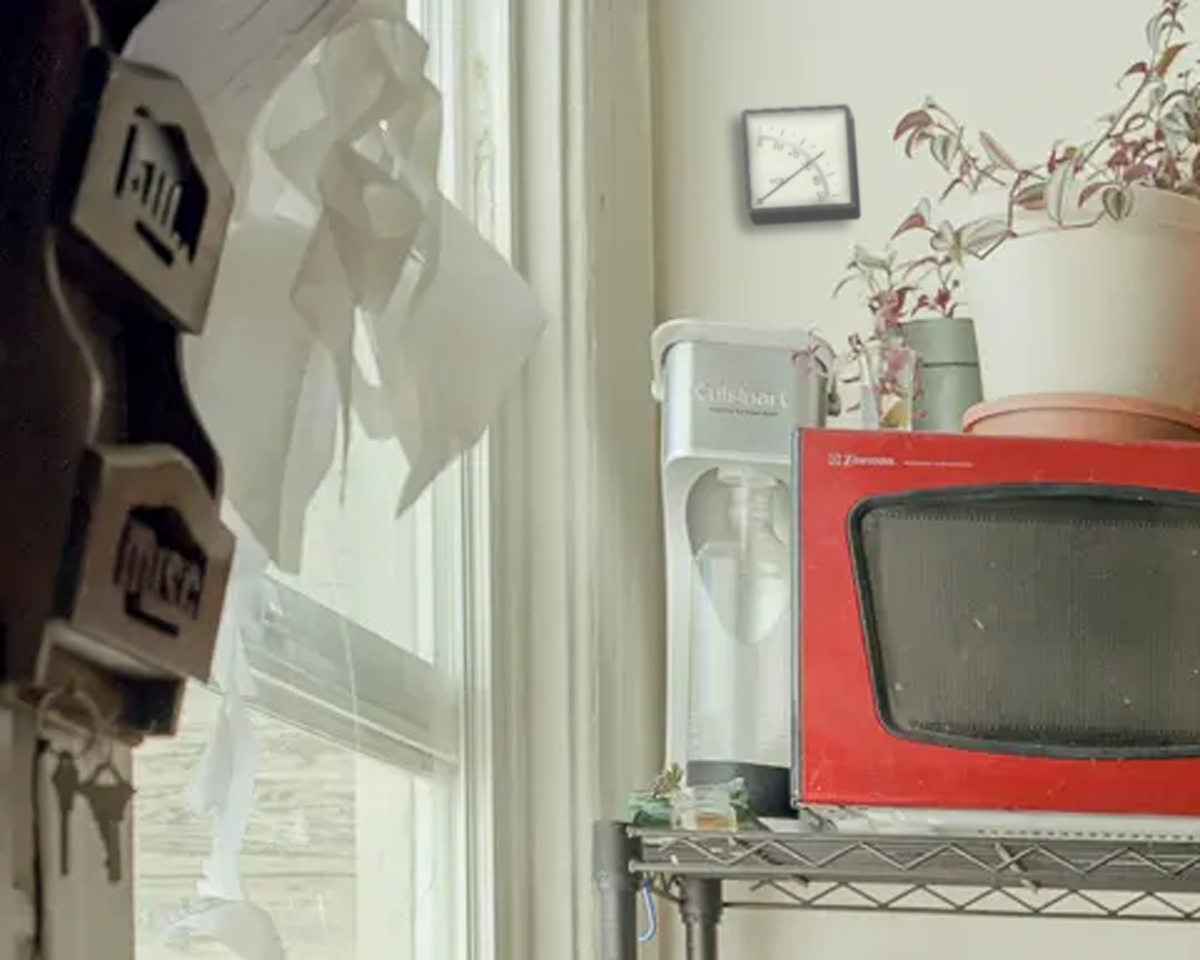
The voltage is 30 (V)
